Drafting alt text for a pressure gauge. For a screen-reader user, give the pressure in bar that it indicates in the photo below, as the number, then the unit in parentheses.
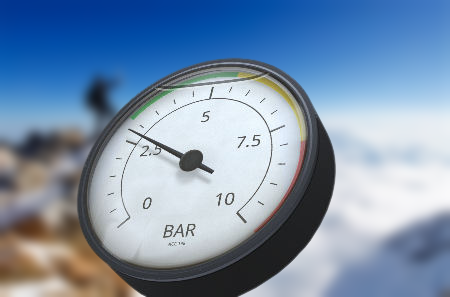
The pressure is 2.75 (bar)
